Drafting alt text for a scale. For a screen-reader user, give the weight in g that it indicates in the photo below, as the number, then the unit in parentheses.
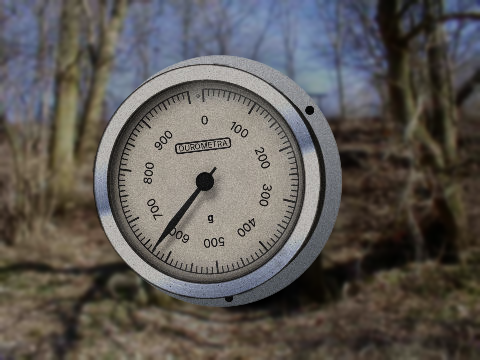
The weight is 630 (g)
